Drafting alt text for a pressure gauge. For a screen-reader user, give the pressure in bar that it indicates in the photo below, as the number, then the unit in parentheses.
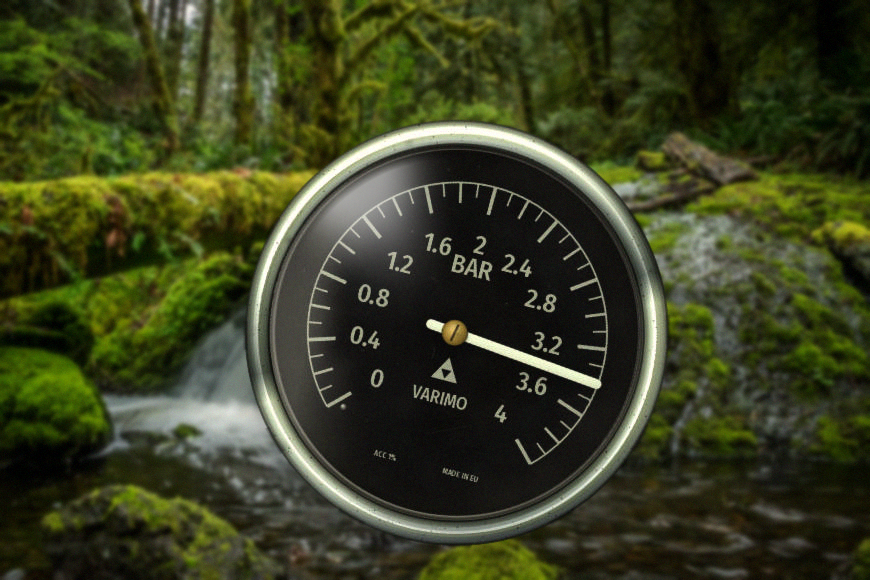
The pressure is 3.4 (bar)
